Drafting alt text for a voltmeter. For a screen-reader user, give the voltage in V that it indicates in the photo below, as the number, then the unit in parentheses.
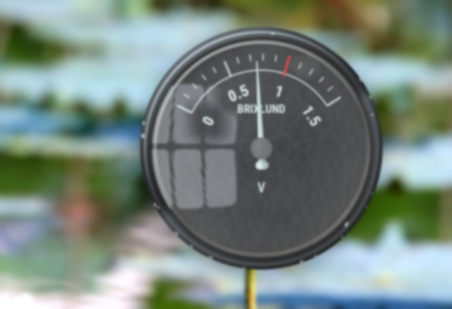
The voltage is 0.75 (V)
